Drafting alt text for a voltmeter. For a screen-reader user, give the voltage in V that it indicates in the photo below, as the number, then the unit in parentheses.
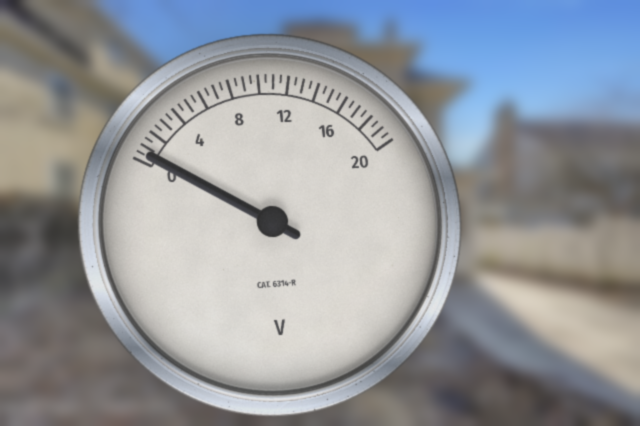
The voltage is 0.5 (V)
